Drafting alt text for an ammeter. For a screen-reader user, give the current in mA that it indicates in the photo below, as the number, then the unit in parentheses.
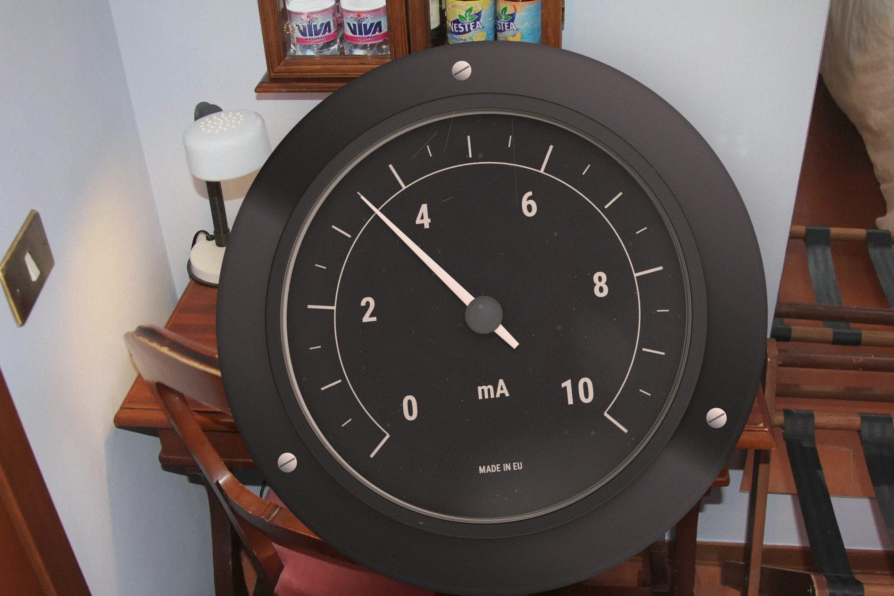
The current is 3.5 (mA)
